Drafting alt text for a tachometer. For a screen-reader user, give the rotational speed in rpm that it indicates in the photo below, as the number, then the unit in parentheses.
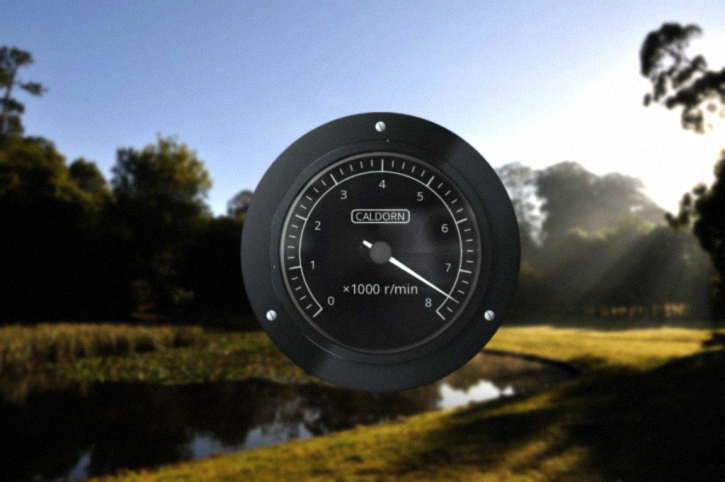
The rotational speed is 7600 (rpm)
